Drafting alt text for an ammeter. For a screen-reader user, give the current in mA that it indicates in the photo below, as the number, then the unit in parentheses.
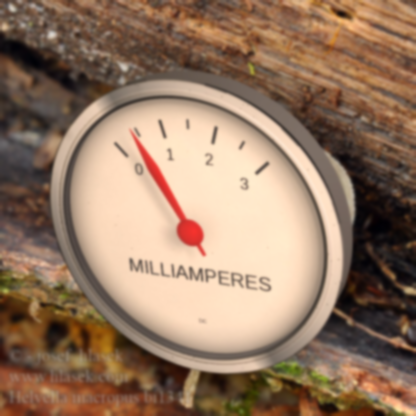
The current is 0.5 (mA)
